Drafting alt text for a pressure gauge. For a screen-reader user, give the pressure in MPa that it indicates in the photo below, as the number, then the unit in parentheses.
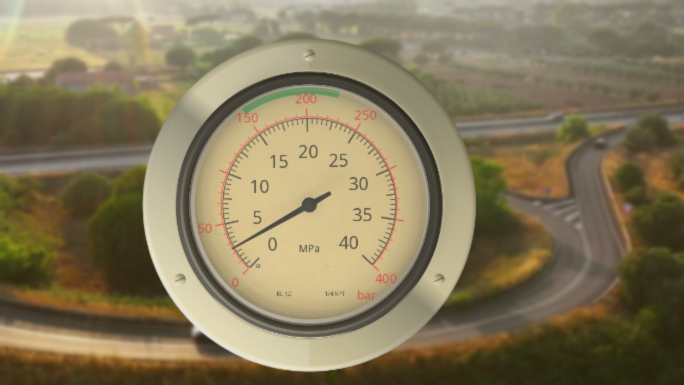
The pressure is 2.5 (MPa)
